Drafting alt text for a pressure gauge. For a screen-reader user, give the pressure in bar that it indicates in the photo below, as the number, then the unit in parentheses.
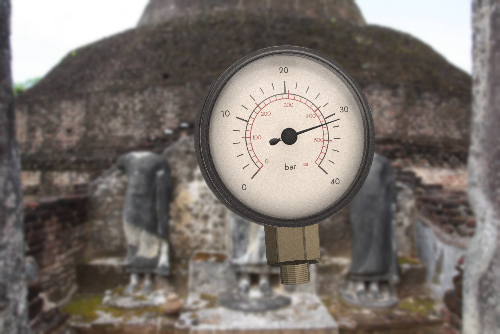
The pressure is 31 (bar)
